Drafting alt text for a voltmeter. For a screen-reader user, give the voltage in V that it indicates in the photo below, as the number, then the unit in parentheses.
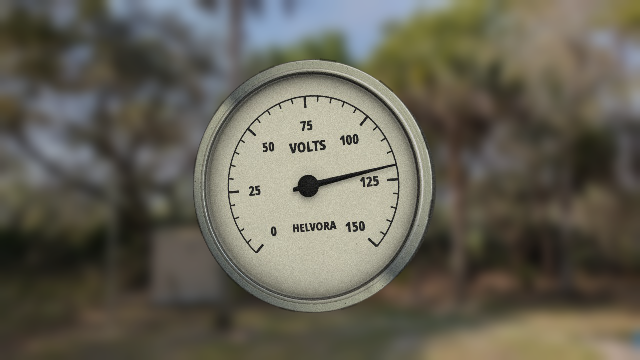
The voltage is 120 (V)
